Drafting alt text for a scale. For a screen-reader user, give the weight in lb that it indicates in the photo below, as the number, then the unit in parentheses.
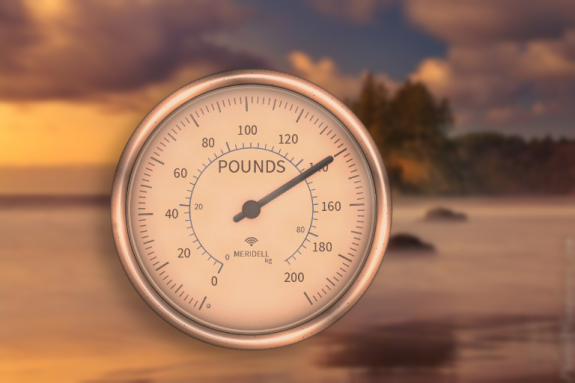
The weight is 140 (lb)
